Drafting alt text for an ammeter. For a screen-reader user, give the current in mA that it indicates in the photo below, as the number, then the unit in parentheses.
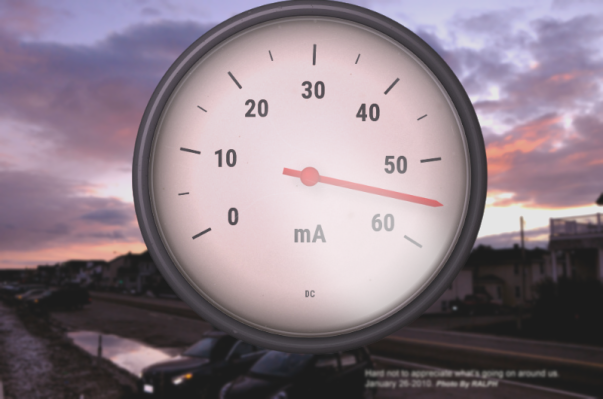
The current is 55 (mA)
